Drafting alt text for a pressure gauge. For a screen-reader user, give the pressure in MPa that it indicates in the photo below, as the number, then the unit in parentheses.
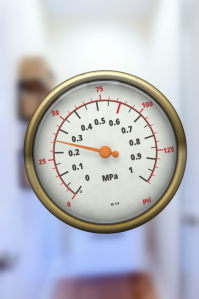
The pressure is 0.25 (MPa)
